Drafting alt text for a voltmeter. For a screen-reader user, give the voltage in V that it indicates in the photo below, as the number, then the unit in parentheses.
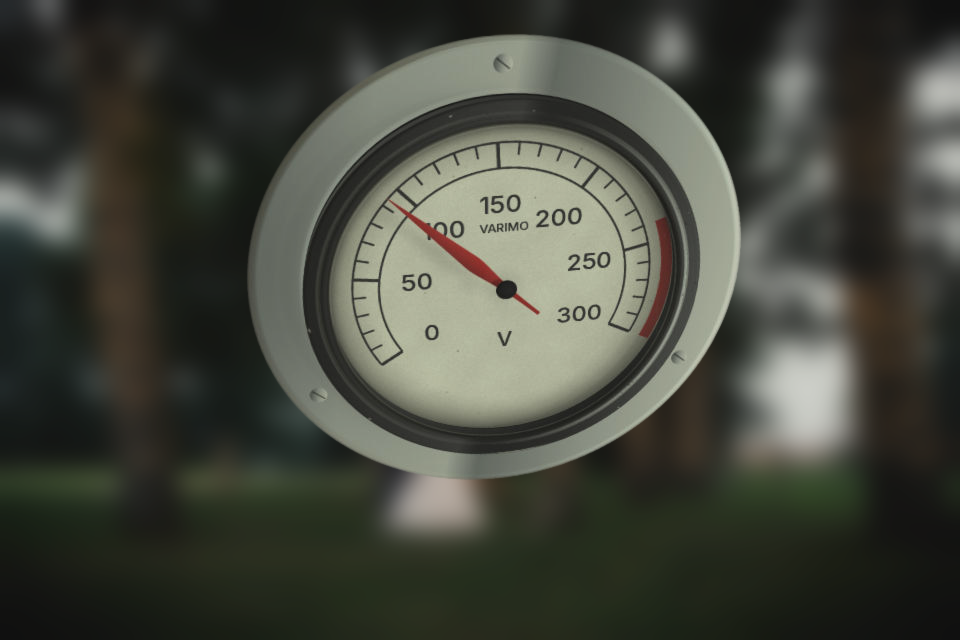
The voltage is 95 (V)
